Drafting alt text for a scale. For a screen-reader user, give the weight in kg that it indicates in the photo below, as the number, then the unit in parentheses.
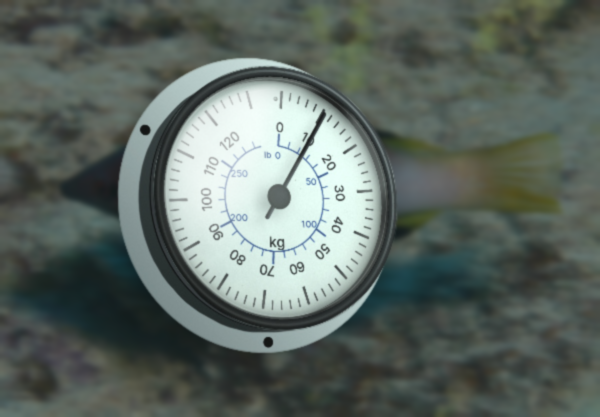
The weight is 10 (kg)
